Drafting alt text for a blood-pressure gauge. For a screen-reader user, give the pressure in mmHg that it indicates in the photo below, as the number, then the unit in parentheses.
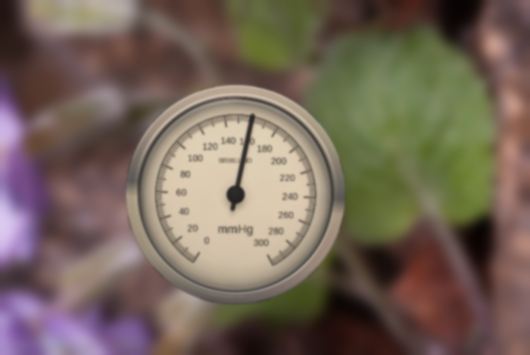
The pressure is 160 (mmHg)
